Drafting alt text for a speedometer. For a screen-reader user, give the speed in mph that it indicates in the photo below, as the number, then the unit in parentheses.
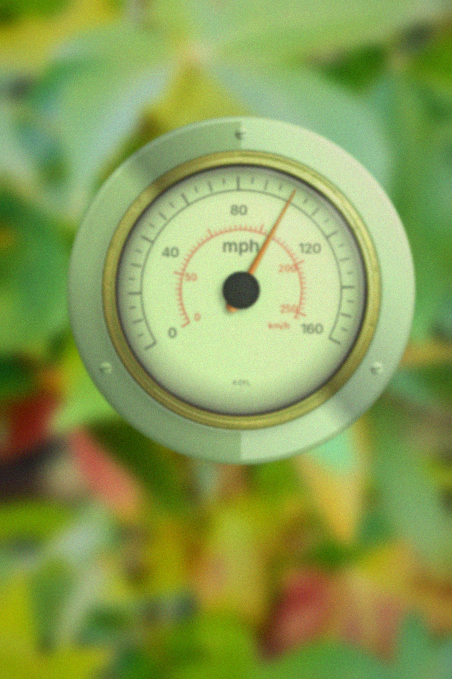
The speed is 100 (mph)
